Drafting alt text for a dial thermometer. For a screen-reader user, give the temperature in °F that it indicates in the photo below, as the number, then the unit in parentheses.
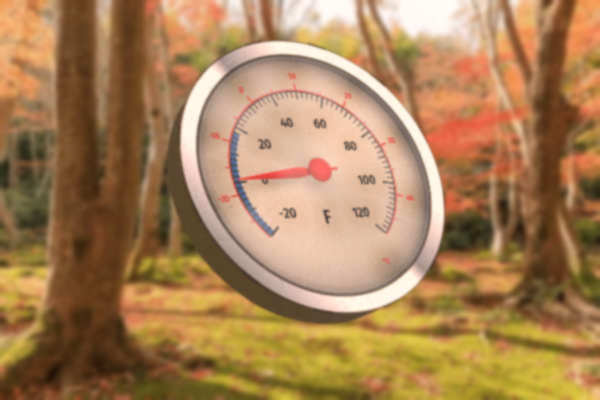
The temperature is 0 (°F)
